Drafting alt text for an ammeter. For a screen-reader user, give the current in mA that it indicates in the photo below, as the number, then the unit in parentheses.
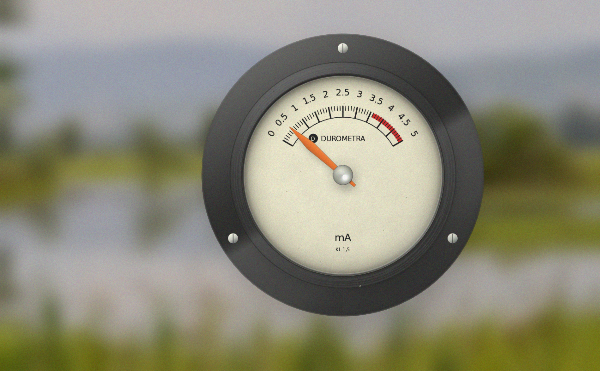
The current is 0.5 (mA)
